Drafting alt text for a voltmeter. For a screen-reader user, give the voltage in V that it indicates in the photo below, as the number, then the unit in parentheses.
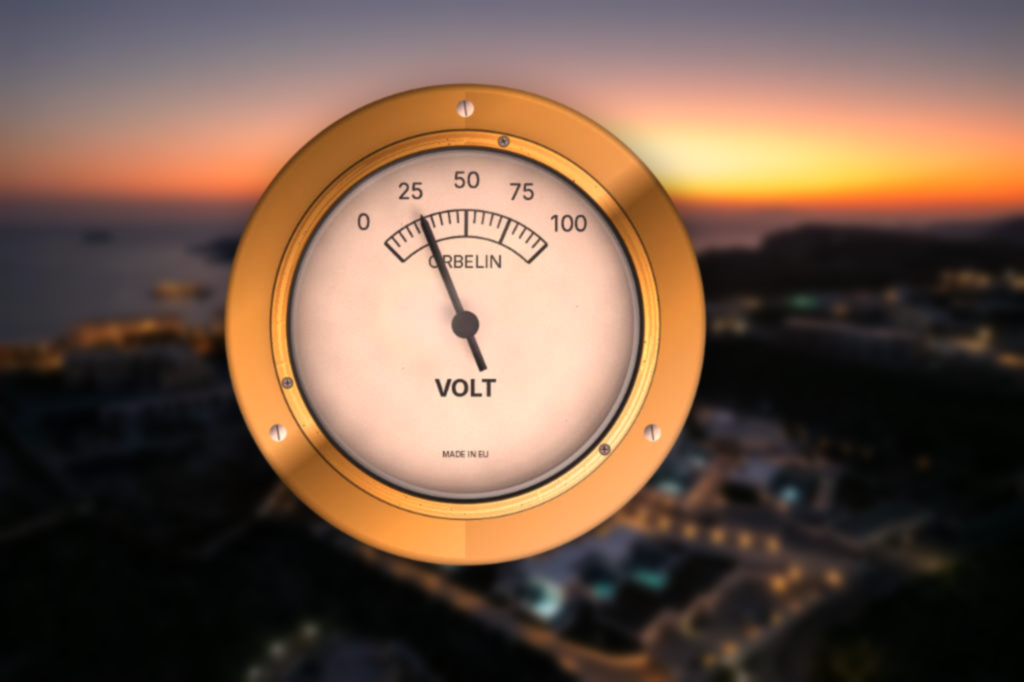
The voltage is 25 (V)
